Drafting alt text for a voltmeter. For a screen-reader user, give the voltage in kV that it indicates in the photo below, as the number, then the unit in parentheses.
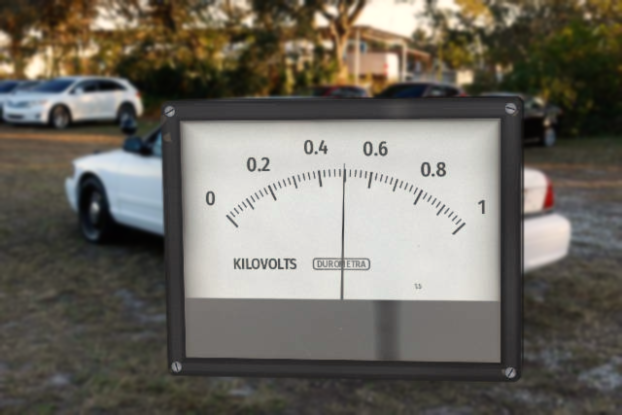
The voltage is 0.5 (kV)
